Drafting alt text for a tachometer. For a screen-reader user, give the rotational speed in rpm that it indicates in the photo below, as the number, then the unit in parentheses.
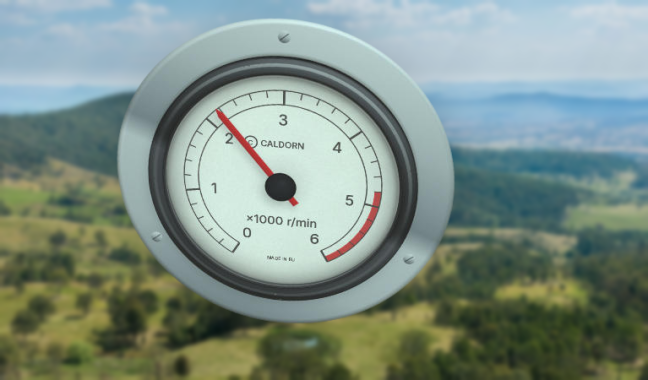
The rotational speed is 2200 (rpm)
